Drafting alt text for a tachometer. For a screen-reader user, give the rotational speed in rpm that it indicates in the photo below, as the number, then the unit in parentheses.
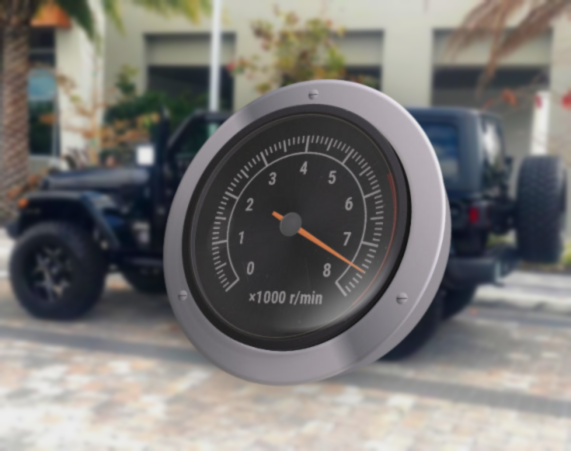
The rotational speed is 7500 (rpm)
